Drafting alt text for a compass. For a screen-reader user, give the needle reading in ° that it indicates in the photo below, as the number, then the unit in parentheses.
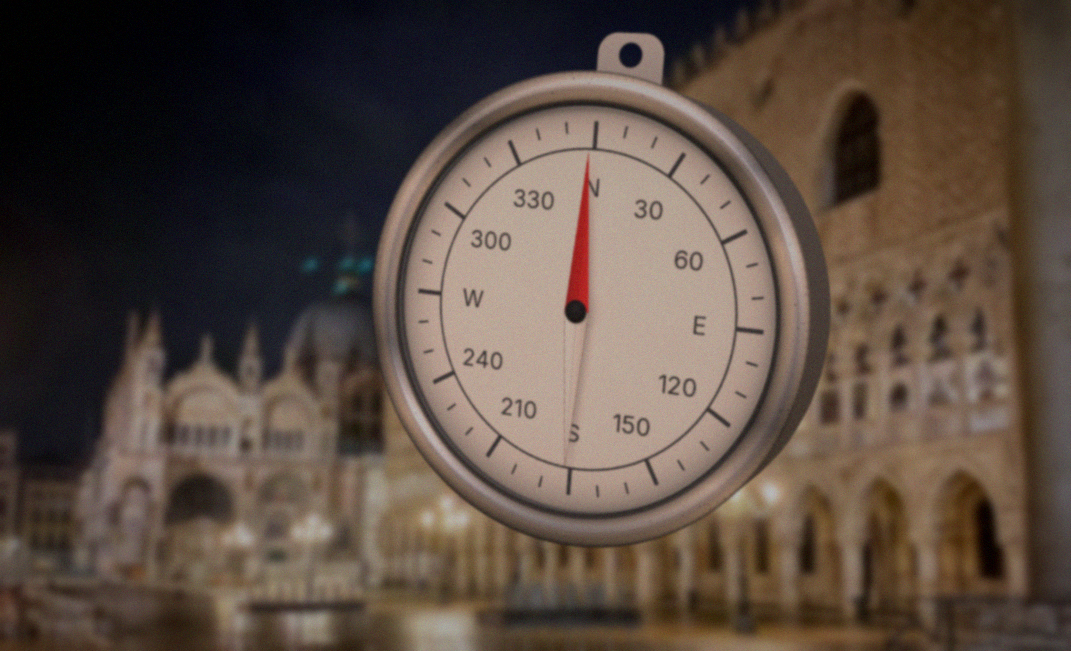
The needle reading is 0 (°)
